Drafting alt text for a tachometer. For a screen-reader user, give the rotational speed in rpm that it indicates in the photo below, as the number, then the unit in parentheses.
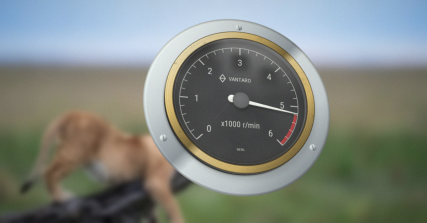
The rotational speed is 5200 (rpm)
